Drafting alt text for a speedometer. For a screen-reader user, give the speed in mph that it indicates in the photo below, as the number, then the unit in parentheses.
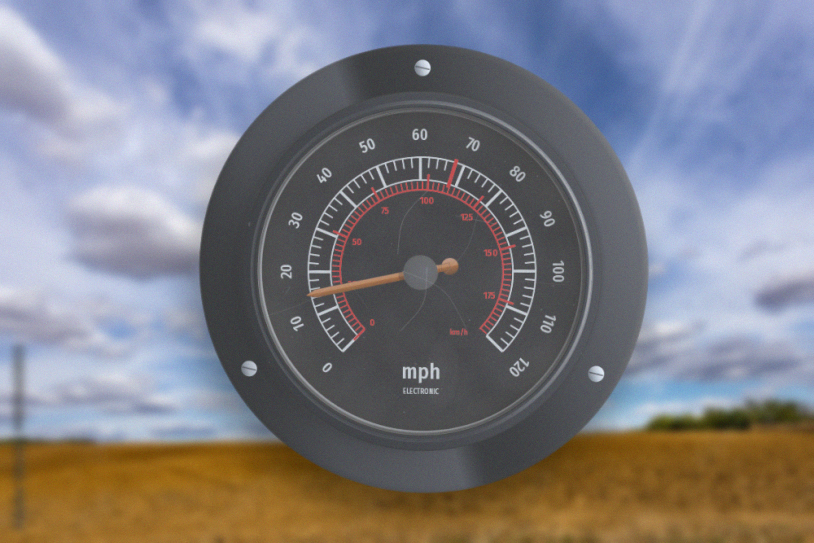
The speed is 15 (mph)
